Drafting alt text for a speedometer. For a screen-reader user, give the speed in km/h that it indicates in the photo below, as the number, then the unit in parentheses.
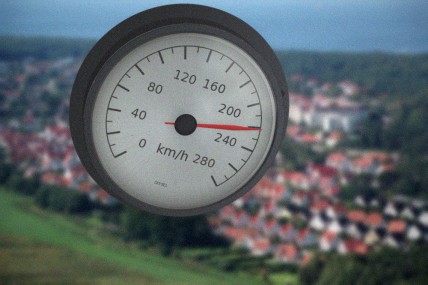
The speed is 220 (km/h)
